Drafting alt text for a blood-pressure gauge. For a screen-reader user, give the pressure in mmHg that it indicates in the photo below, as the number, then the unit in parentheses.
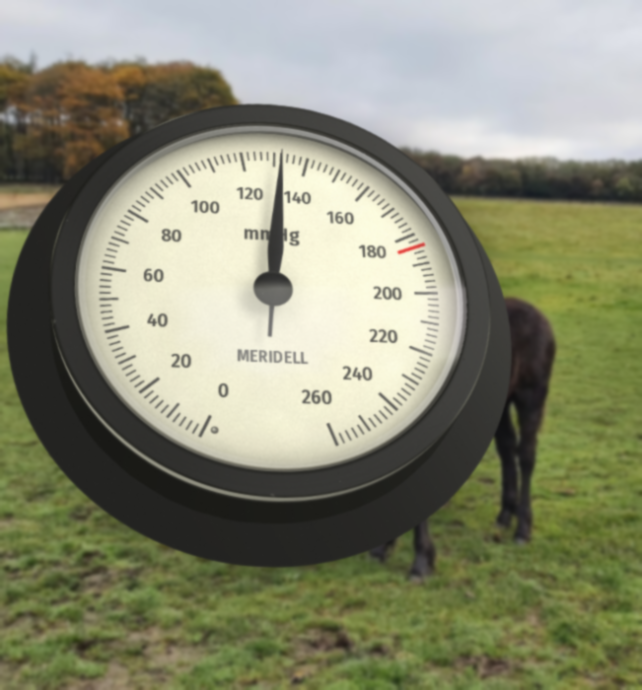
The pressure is 132 (mmHg)
